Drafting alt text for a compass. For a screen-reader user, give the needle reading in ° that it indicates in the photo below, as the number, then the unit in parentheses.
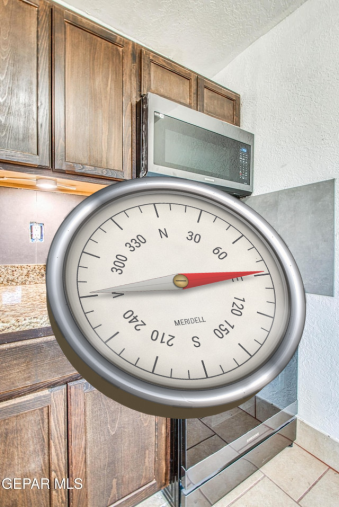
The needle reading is 90 (°)
